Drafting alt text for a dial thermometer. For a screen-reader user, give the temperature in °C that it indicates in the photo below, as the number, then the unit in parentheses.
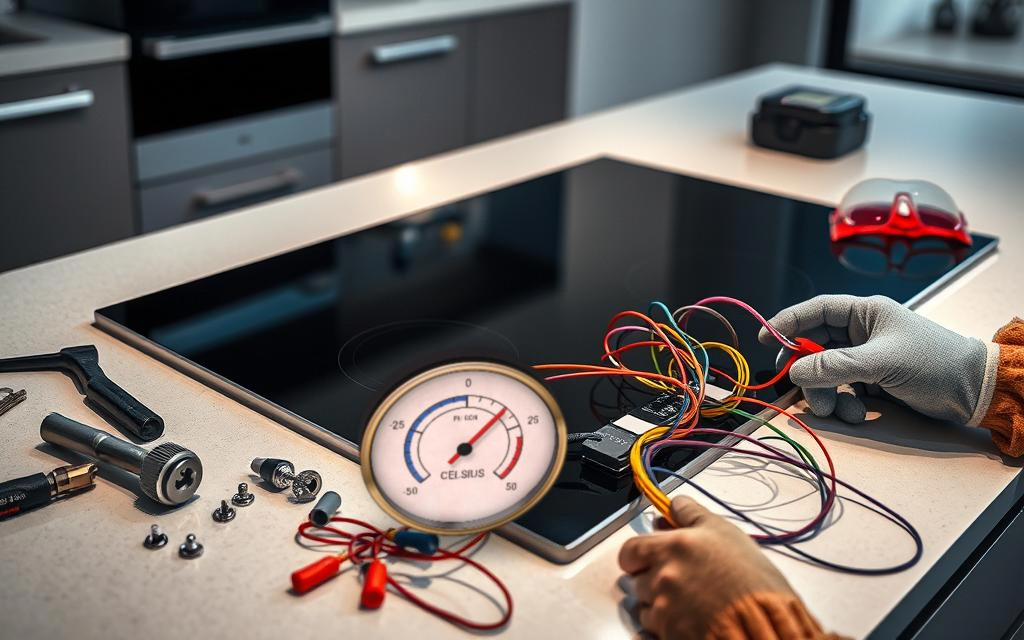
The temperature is 15 (°C)
